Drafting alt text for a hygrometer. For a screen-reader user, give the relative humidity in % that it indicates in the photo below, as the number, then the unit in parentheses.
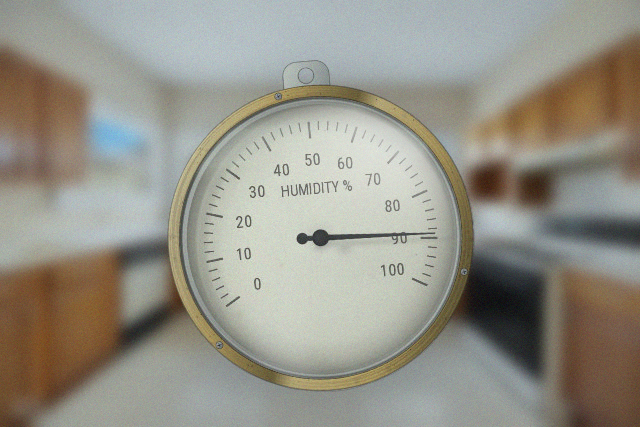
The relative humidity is 89 (%)
